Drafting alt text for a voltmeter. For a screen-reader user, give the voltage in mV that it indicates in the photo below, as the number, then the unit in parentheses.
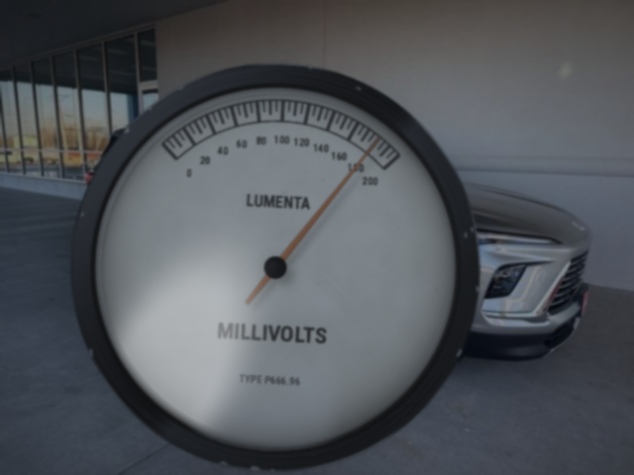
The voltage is 180 (mV)
